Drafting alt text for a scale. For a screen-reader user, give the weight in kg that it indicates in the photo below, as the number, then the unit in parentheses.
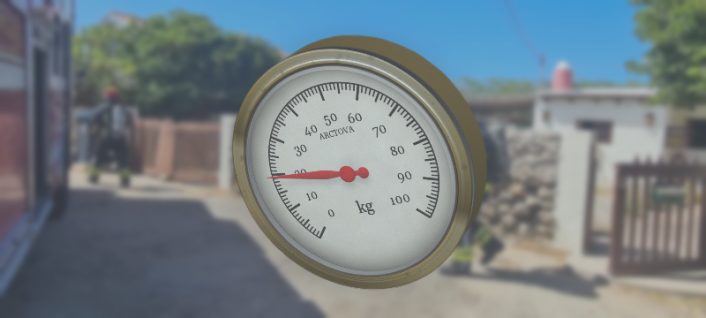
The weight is 20 (kg)
